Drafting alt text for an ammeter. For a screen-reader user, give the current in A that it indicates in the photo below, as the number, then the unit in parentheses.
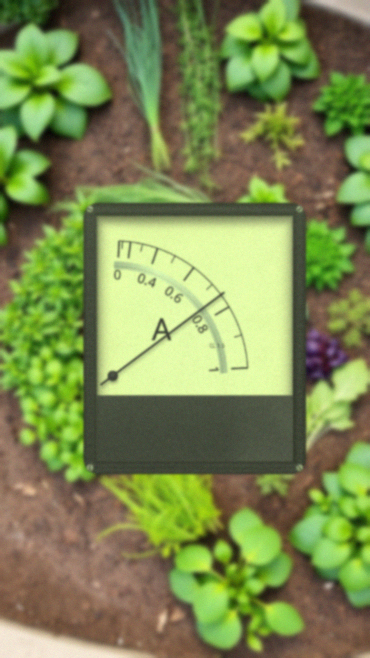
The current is 0.75 (A)
